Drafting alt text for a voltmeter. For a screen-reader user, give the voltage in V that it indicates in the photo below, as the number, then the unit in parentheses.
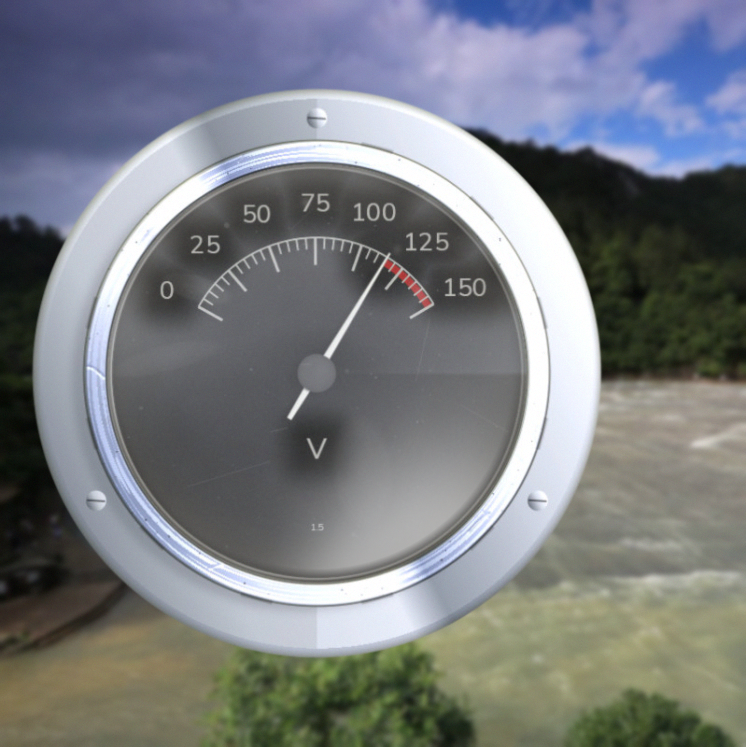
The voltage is 115 (V)
